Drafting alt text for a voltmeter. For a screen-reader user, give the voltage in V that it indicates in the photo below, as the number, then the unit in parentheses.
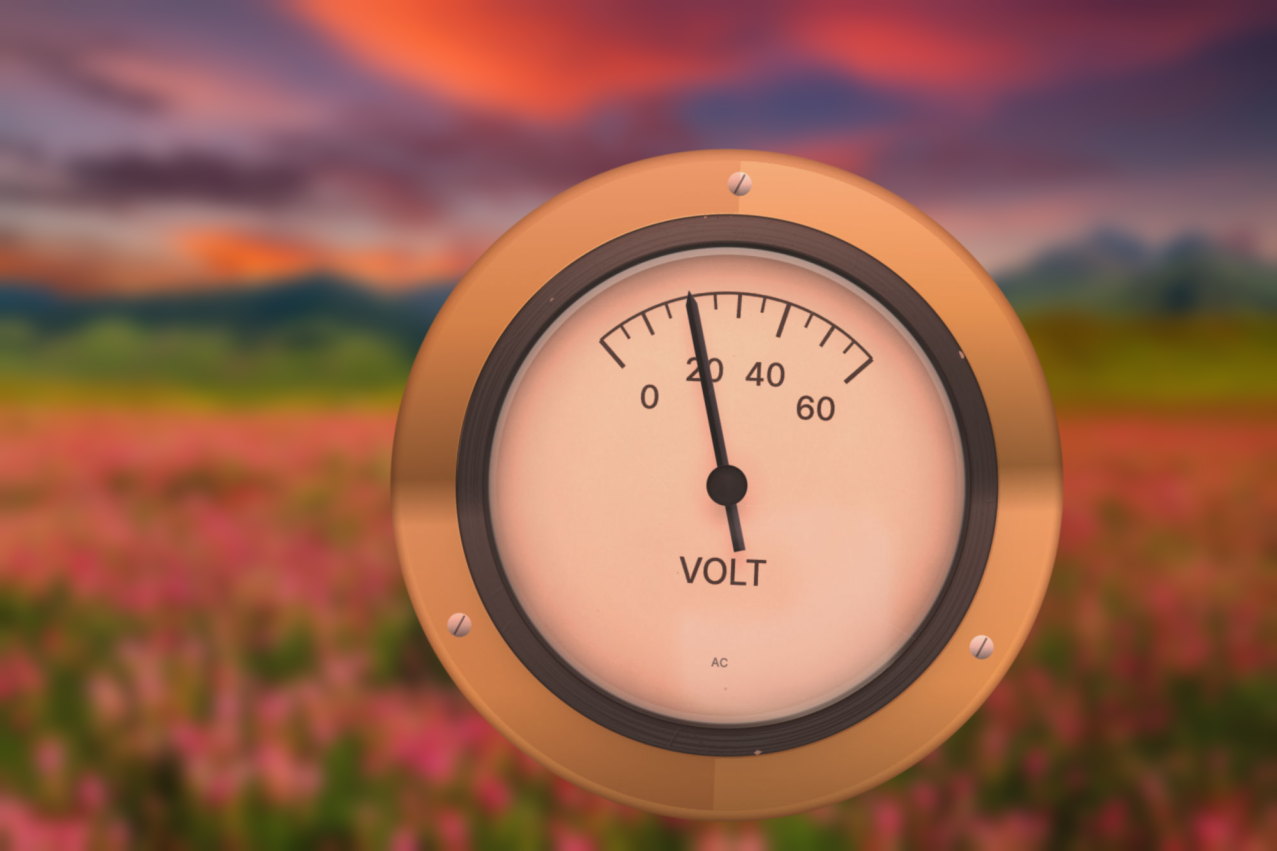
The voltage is 20 (V)
